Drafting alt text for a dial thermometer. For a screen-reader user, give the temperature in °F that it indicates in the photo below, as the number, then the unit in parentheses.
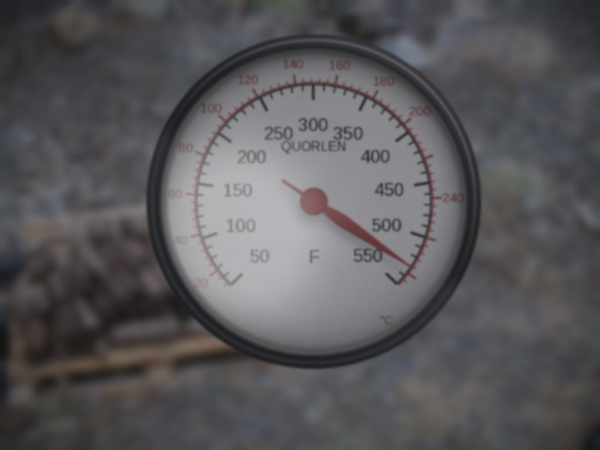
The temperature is 530 (°F)
